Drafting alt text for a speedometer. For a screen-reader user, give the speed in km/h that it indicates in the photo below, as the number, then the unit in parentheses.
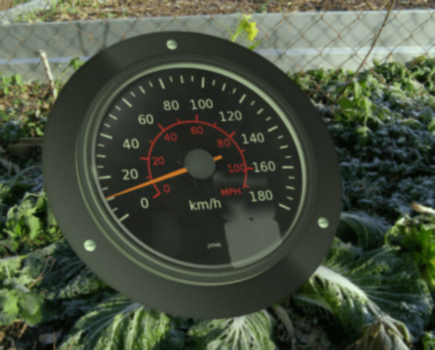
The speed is 10 (km/h)
